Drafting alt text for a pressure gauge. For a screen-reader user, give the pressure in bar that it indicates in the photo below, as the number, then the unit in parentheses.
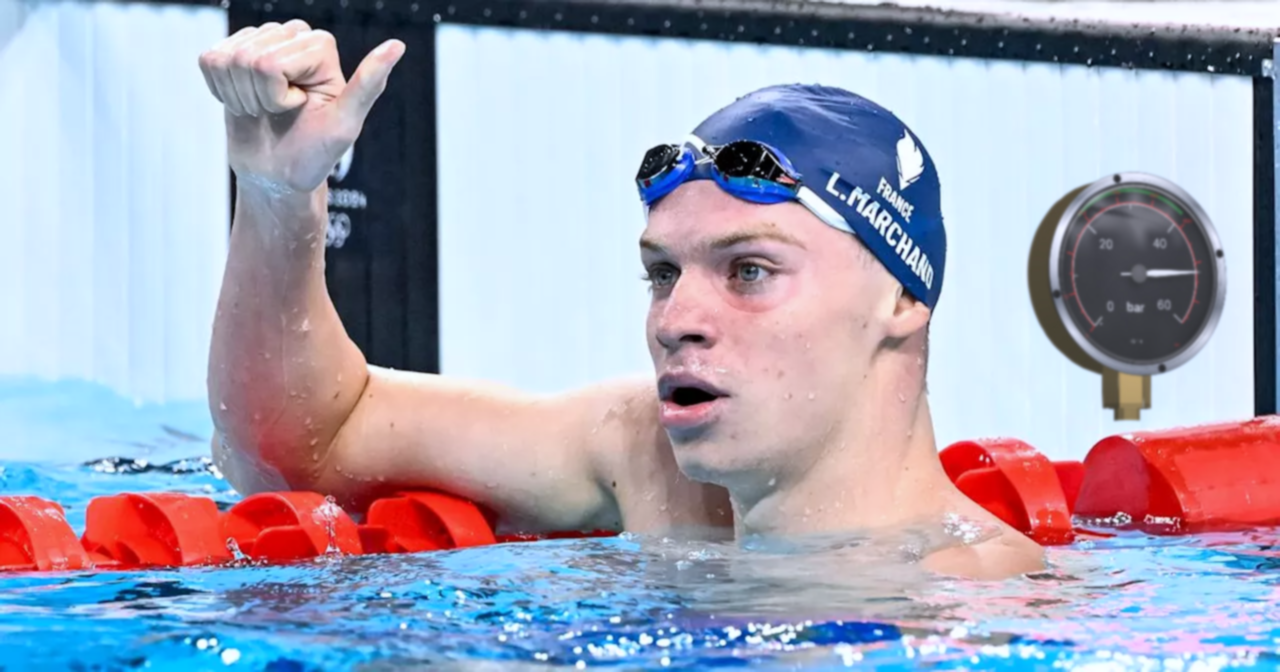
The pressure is 50 (bar)
